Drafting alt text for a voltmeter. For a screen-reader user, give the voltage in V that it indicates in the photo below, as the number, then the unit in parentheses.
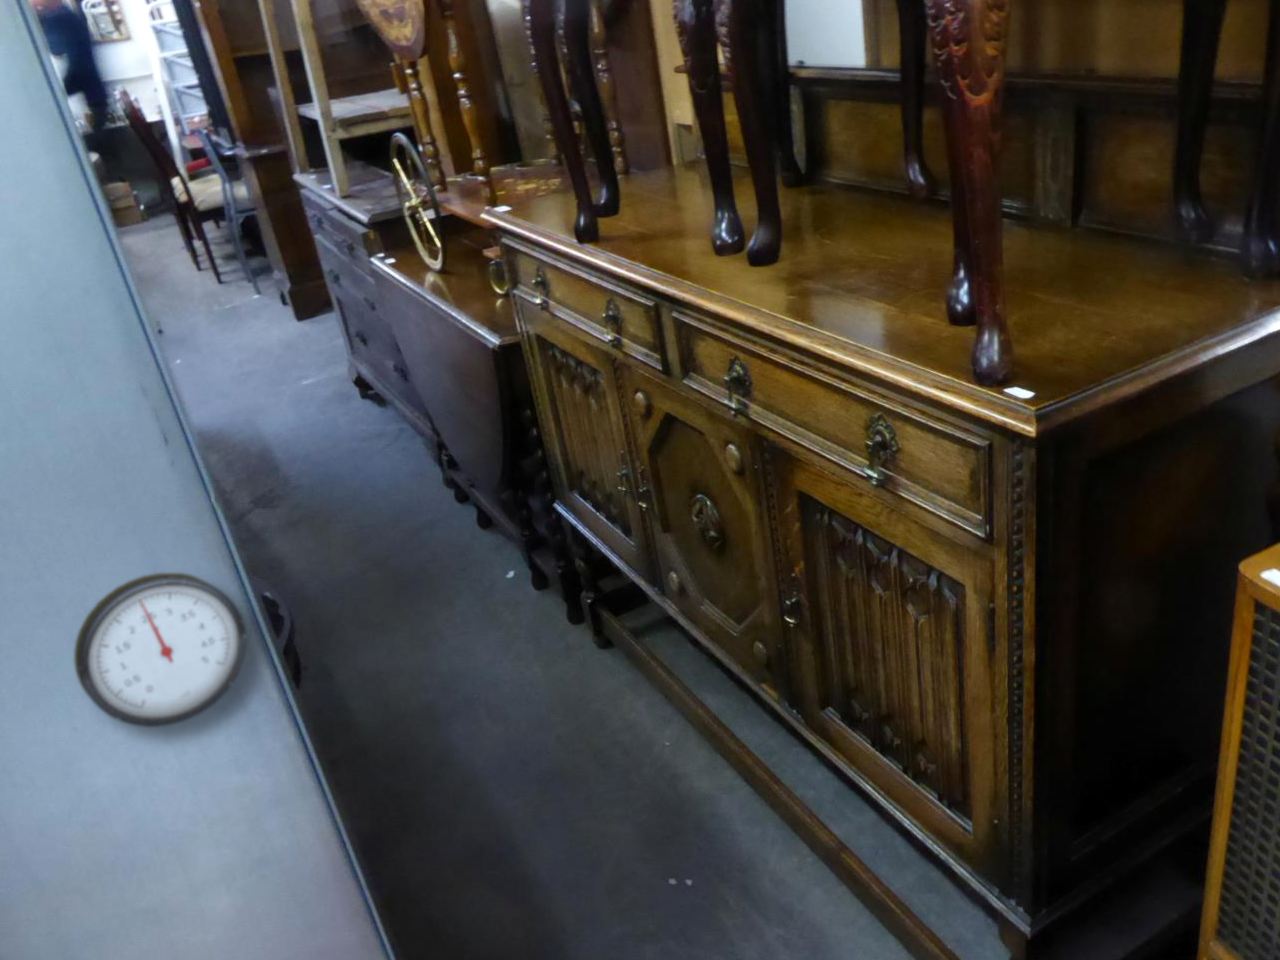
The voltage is 2.5 (V)
